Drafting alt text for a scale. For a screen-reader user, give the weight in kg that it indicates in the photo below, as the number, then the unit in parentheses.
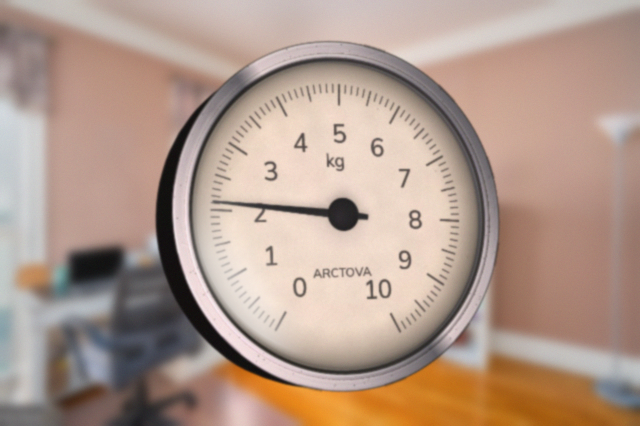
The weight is 2.1 (kg)
